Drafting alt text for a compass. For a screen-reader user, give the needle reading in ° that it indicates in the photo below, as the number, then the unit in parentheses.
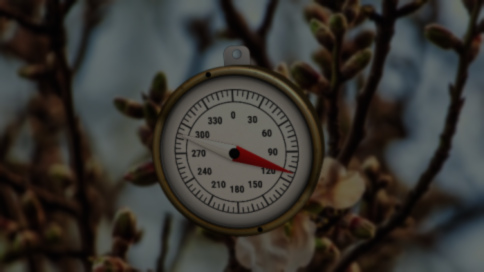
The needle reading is 110 (°)
